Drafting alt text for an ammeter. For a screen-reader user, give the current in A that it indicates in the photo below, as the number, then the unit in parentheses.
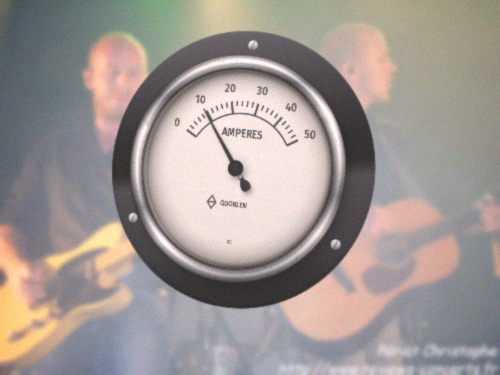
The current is 10 (A)
